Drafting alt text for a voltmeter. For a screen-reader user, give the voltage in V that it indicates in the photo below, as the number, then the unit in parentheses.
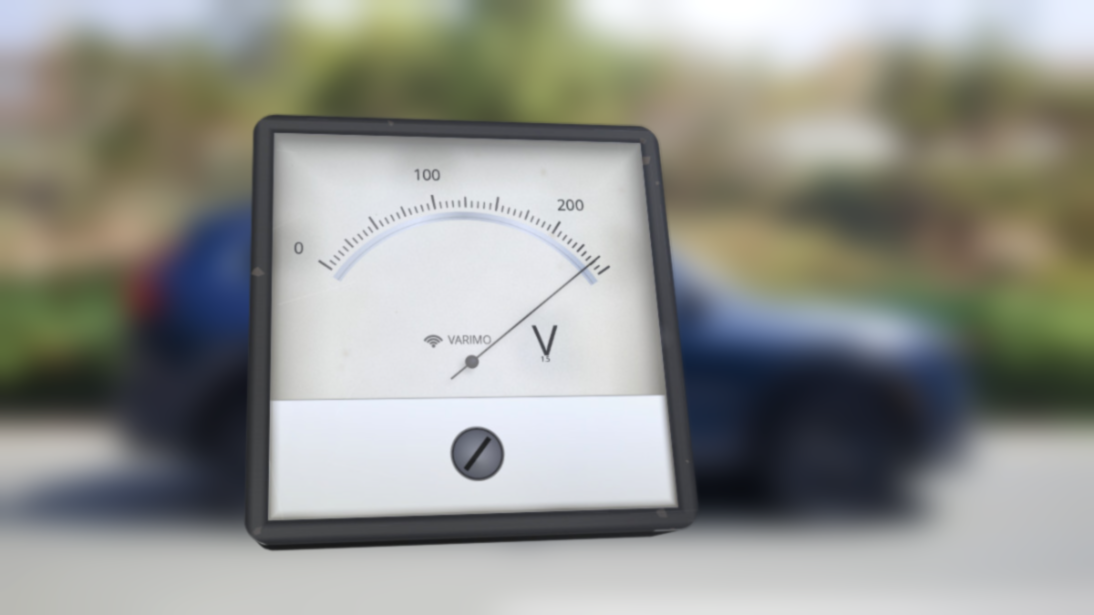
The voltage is 240 (V)
